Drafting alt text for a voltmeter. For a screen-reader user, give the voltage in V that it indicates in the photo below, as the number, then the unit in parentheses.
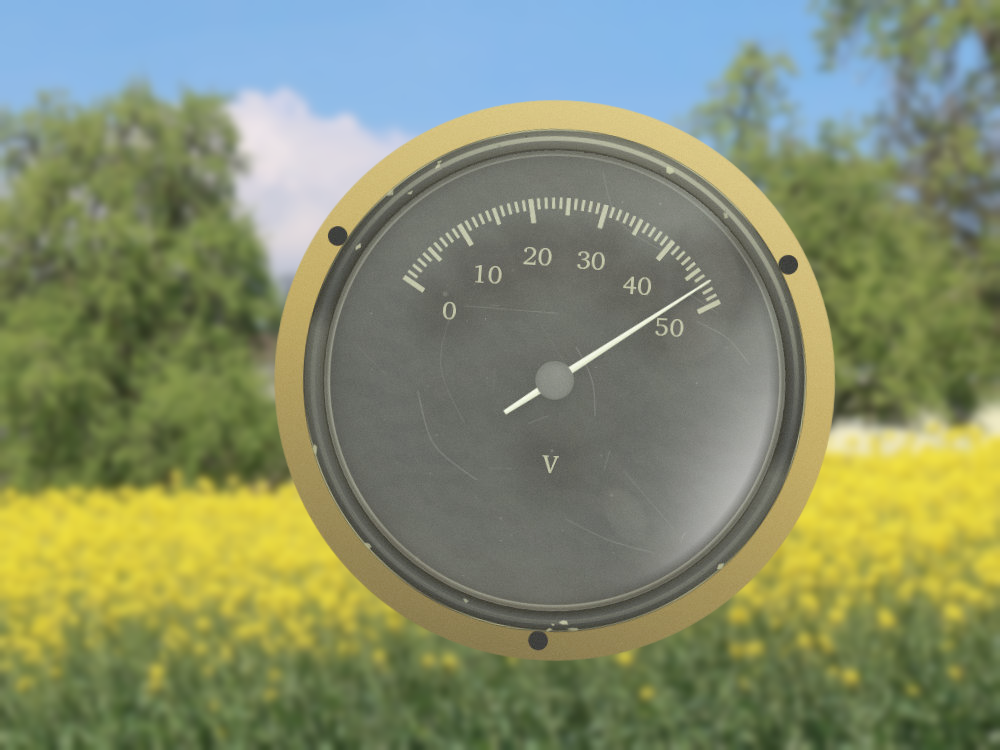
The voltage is 47 (V)
